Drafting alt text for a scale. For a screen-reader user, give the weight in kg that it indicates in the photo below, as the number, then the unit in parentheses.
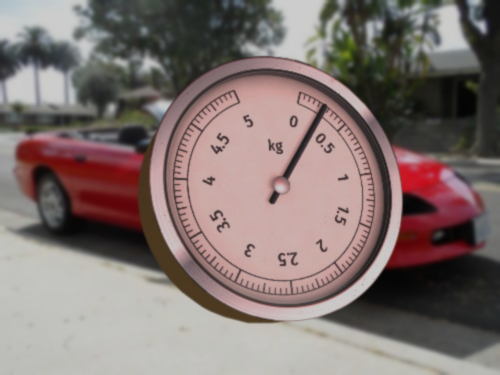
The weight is 0.25 (kg)
